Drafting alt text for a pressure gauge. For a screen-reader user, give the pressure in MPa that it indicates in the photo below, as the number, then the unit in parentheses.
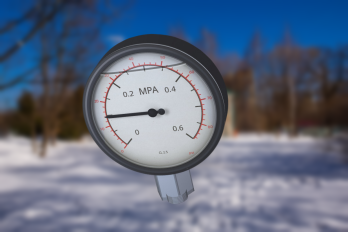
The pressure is 0.1 (MPa)
